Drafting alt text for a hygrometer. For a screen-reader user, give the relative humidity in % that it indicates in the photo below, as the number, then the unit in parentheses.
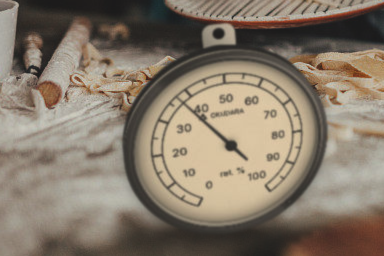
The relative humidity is 37.5 (%)
